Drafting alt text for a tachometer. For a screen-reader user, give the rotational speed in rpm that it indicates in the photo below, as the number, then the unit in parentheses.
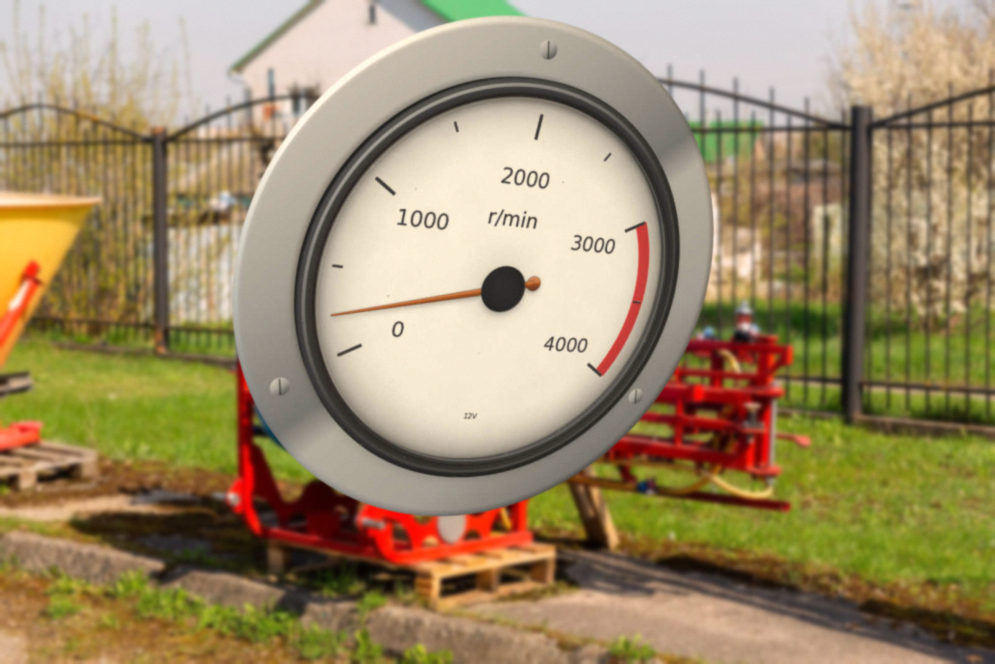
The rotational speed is 250 (rpm)
